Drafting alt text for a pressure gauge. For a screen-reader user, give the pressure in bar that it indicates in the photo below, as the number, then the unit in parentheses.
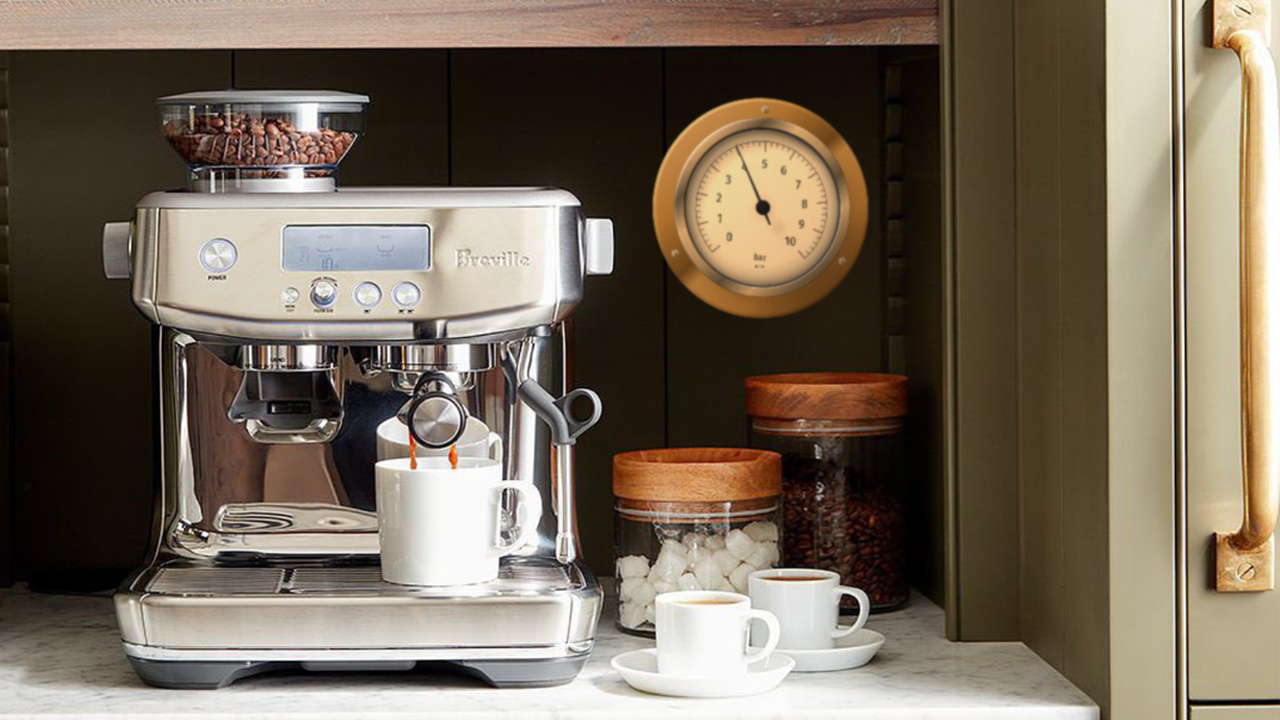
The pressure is 4 (bar)
